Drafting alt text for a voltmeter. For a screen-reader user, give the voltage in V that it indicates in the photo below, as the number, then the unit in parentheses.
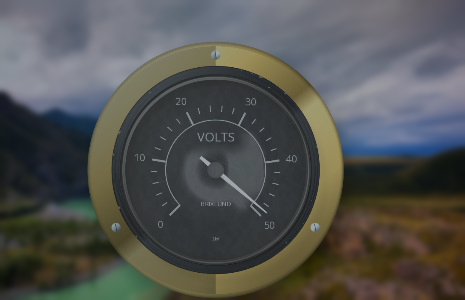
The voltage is 49 (V)
